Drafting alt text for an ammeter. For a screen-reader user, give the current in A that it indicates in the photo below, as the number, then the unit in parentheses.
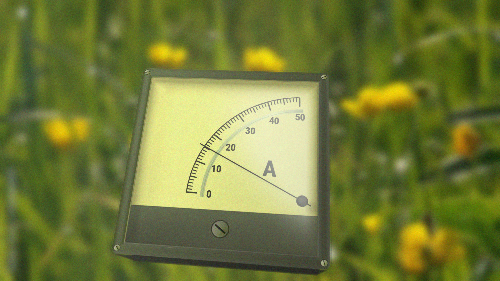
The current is 15 (A)
